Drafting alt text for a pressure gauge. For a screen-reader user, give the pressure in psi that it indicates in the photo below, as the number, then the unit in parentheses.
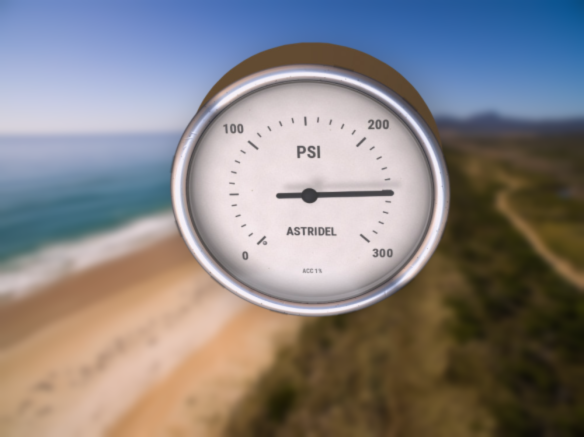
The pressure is 250 (psi)
